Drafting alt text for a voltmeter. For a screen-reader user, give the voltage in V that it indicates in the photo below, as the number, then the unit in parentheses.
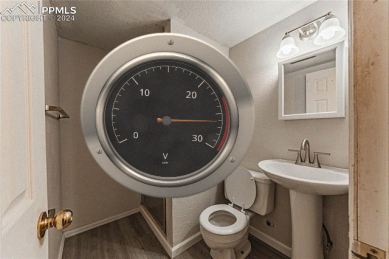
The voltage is 26 (V)
